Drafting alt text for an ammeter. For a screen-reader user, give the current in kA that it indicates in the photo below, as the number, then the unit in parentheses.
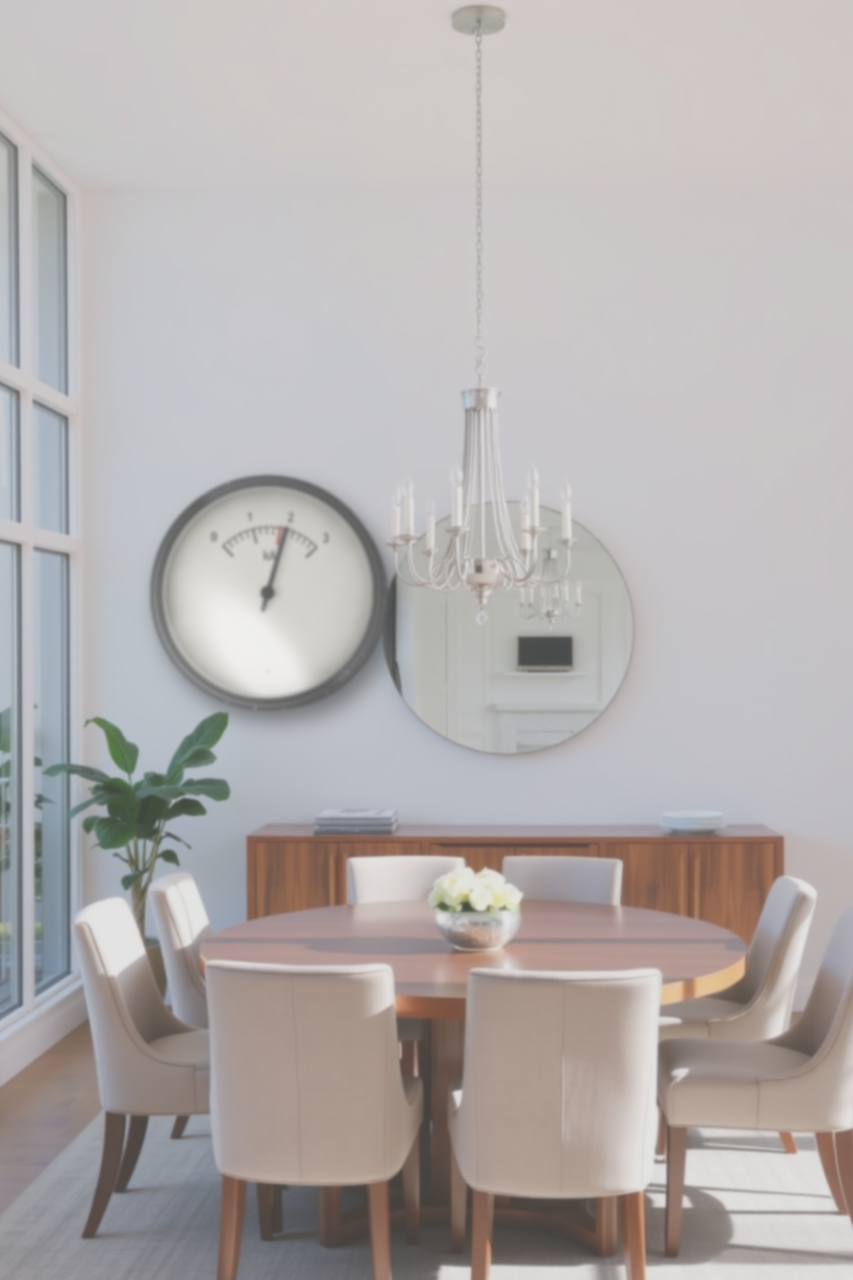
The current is 2 (kA)
